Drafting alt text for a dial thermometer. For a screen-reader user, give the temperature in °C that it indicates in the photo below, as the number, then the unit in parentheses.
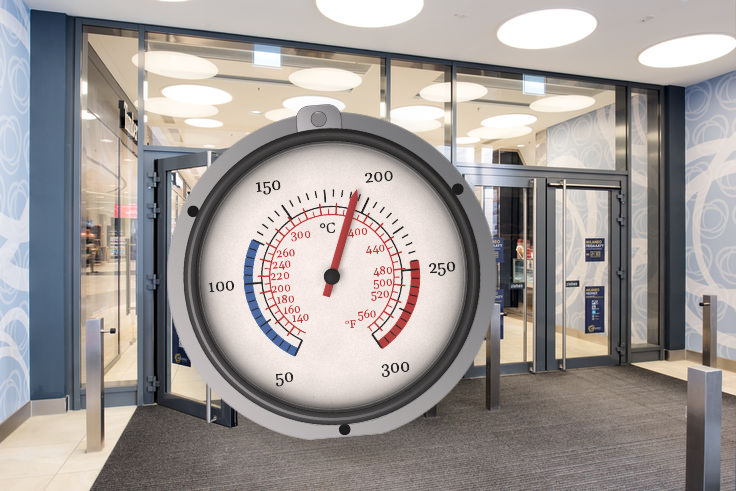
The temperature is 192.5 (°C)
